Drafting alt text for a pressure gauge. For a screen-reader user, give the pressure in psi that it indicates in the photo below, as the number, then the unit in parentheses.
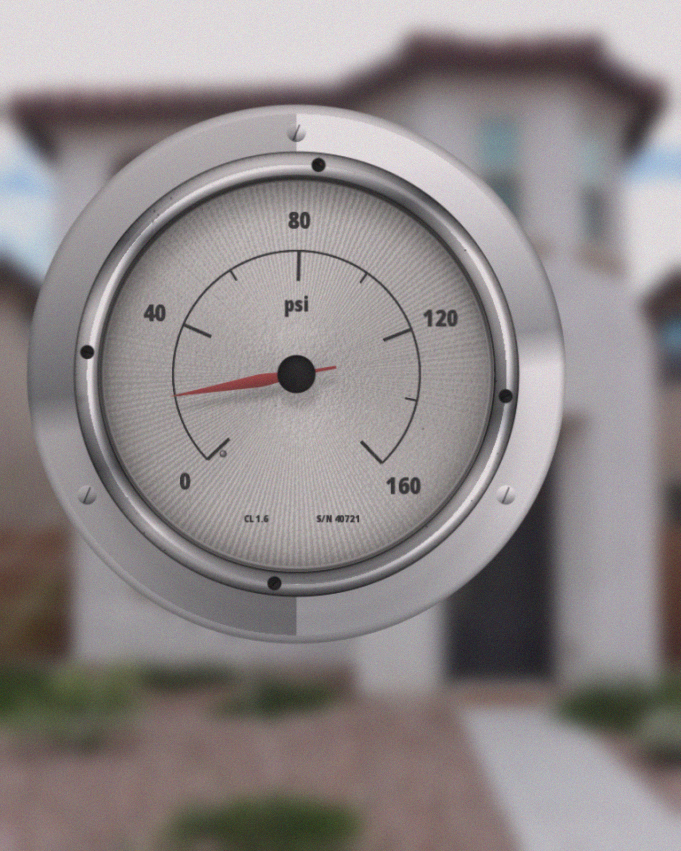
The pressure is 20 (psi)
